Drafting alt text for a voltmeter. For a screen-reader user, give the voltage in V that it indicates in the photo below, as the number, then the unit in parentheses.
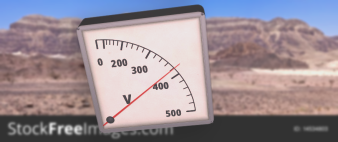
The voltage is 380 (V)
